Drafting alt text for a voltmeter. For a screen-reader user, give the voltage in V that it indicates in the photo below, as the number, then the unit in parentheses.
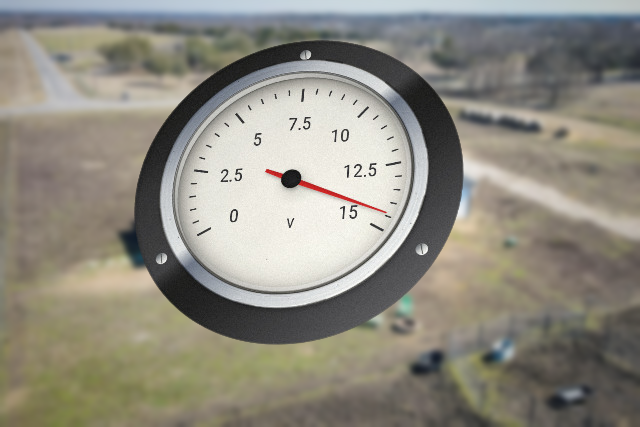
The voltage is 14.5 (V)
